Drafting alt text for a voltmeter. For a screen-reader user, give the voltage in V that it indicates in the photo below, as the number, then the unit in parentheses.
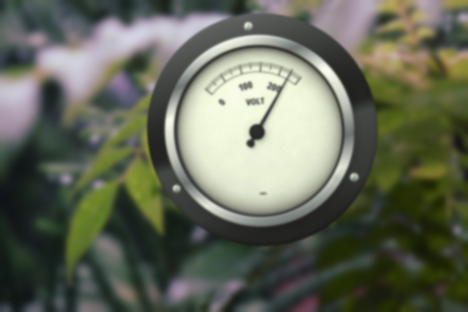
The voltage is 225 (V)
